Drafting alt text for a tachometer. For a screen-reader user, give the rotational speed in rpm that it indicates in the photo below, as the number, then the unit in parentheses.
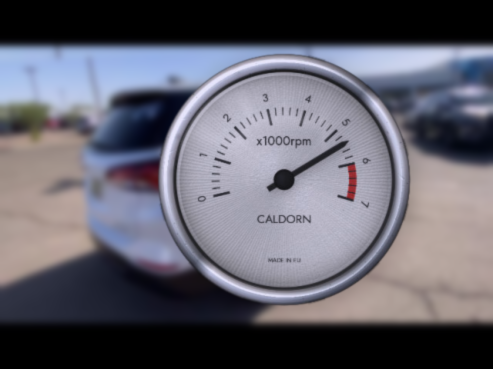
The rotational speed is 5400 (rpm)
